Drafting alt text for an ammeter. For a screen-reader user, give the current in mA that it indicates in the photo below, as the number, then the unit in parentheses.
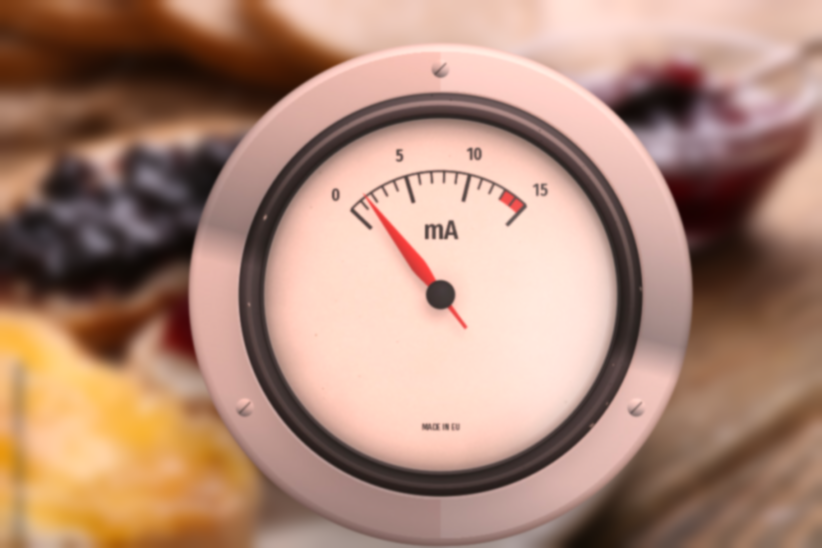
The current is 1.5 (mA)
